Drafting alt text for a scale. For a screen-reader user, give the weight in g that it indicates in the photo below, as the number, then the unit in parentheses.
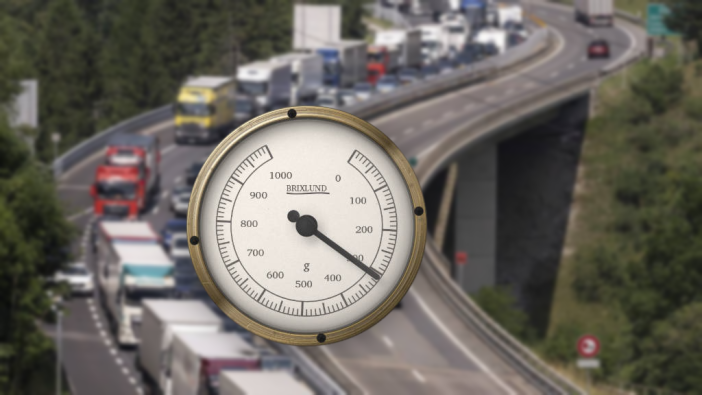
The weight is 310 (g)
